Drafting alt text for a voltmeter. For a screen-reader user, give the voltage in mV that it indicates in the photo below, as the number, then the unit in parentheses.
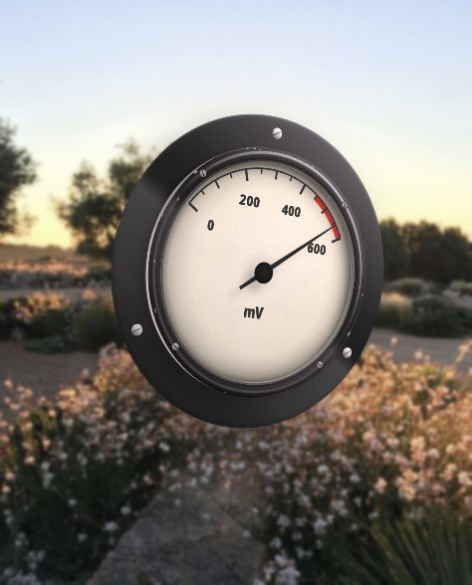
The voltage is 550 (mV)
